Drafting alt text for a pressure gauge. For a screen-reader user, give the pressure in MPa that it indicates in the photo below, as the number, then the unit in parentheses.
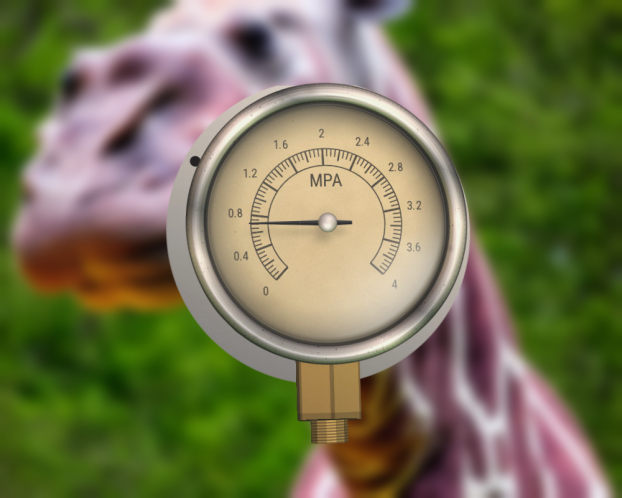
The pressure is 0.7 (MPa)
